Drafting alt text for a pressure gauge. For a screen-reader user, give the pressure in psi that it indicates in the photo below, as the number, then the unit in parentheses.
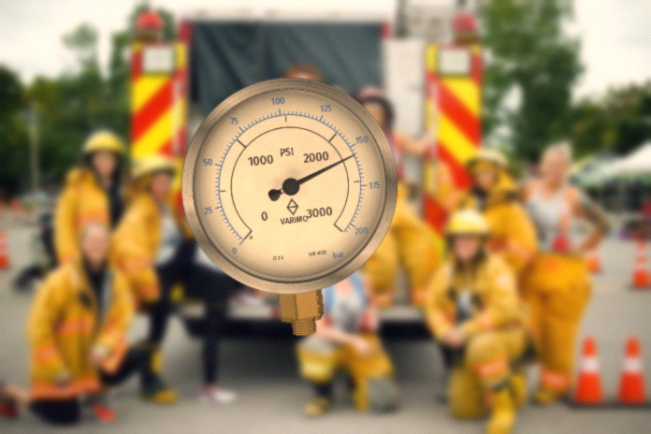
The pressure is 2250 (psi)
